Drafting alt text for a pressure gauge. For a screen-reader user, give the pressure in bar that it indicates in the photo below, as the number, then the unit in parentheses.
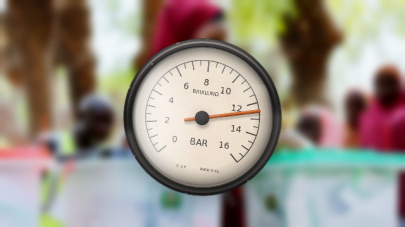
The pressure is 12.5 (bar)
